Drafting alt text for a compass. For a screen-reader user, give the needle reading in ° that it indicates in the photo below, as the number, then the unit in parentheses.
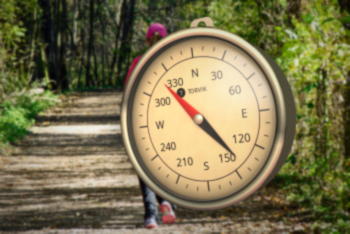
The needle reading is 320 (°)
